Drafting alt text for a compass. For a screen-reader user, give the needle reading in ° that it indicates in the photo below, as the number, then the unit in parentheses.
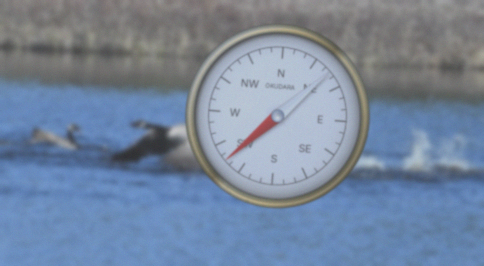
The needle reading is 225 (°)
